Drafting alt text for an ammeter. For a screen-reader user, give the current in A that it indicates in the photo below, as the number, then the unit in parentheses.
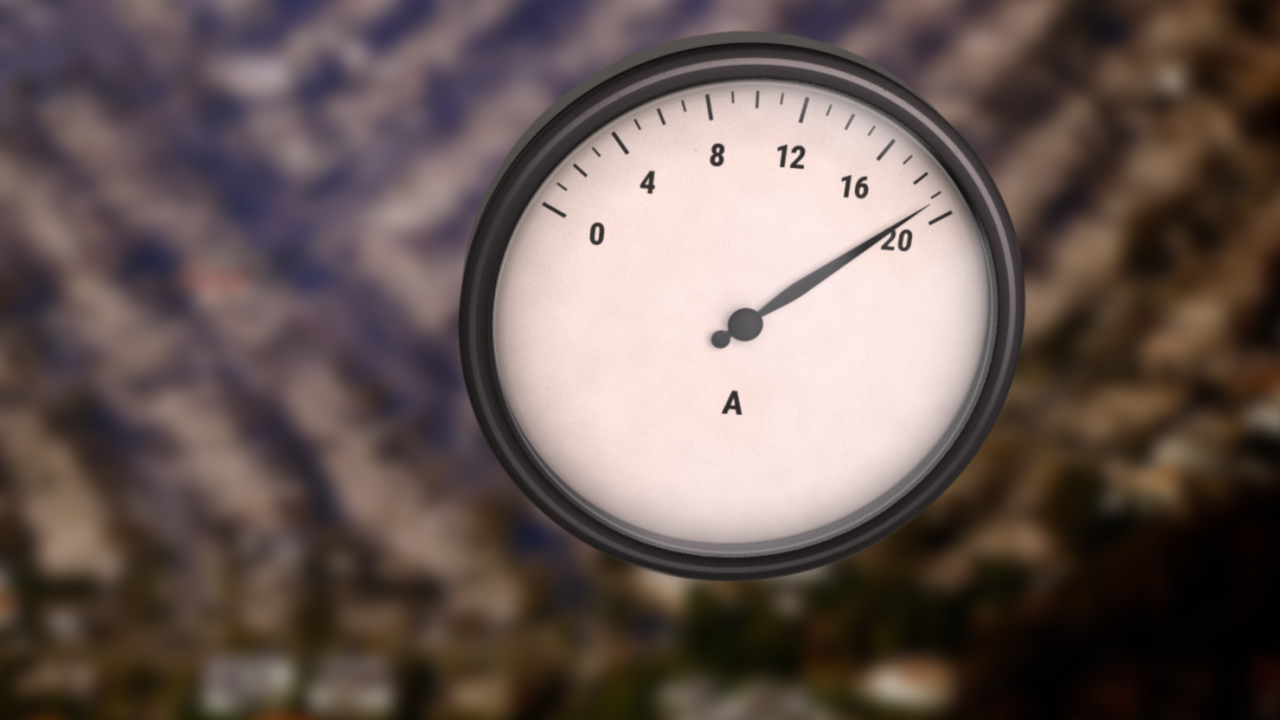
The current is 19 (A)
